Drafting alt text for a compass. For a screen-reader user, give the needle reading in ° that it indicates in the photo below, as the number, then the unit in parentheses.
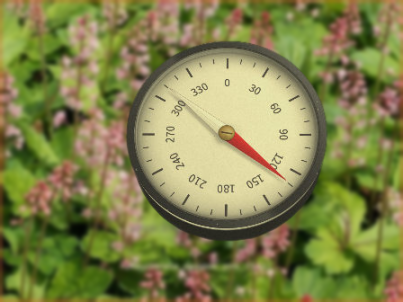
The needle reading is 130 (°)
